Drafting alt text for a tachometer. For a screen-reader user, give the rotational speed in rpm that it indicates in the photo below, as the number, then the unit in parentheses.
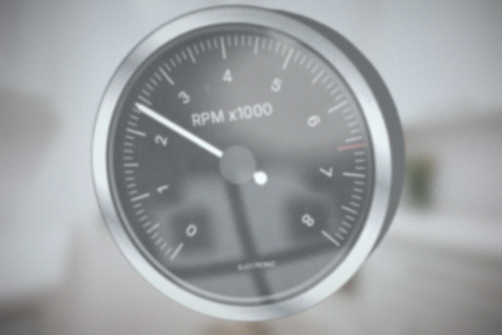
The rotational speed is 2400 (rpm)
